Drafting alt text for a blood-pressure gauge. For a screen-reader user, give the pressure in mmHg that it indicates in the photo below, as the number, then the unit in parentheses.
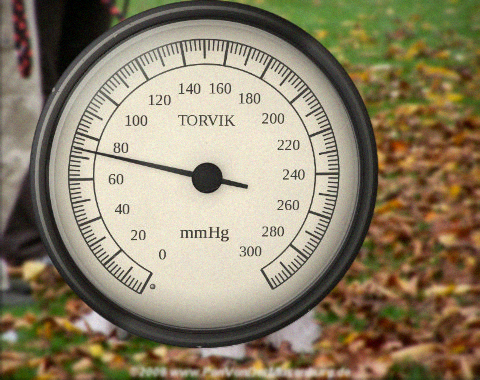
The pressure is 74 (mmHg)
